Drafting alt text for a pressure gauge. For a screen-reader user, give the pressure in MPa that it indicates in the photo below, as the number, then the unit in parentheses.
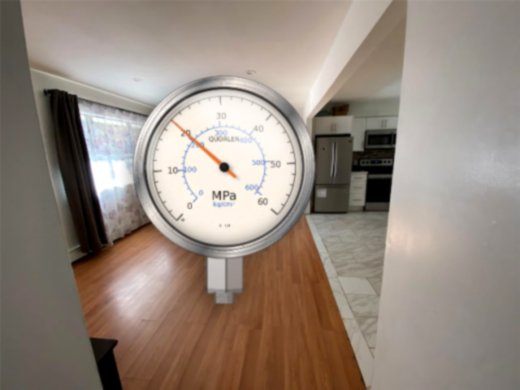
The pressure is 20 (MPa)
